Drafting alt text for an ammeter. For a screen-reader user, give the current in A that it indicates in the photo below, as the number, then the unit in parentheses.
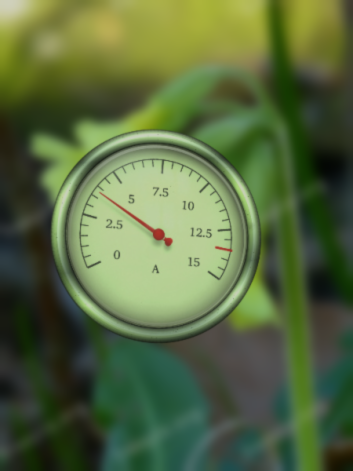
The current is 3.75 (A)
